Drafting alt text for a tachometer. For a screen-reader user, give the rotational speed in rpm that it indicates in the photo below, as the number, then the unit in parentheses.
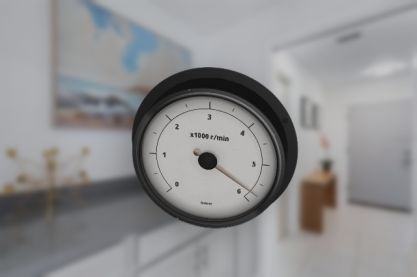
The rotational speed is 5750 (rpm)
